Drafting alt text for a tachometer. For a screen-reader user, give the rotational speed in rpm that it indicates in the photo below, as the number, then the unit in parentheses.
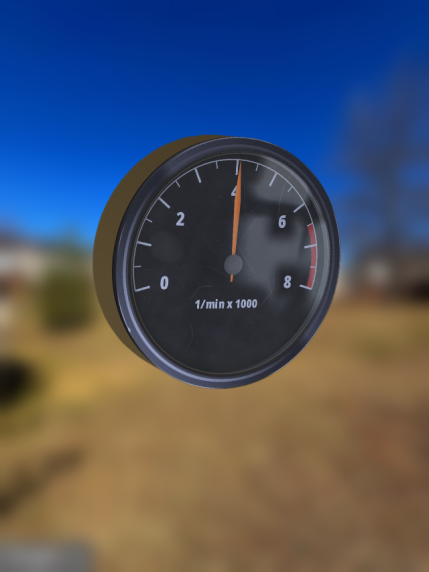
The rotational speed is 4000 (rpm)
